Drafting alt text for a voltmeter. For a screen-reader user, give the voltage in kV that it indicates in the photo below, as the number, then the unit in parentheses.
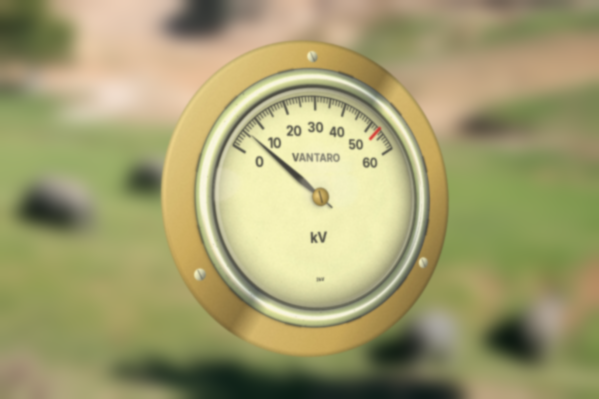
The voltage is 5 (kV)
